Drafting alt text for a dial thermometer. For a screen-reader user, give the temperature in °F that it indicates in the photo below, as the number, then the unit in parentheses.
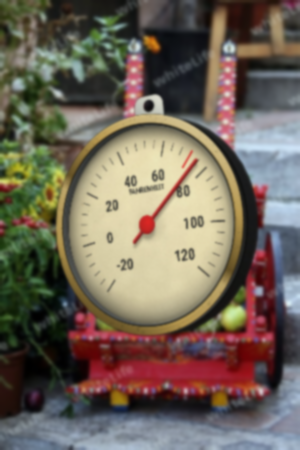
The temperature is 76 (°F)
